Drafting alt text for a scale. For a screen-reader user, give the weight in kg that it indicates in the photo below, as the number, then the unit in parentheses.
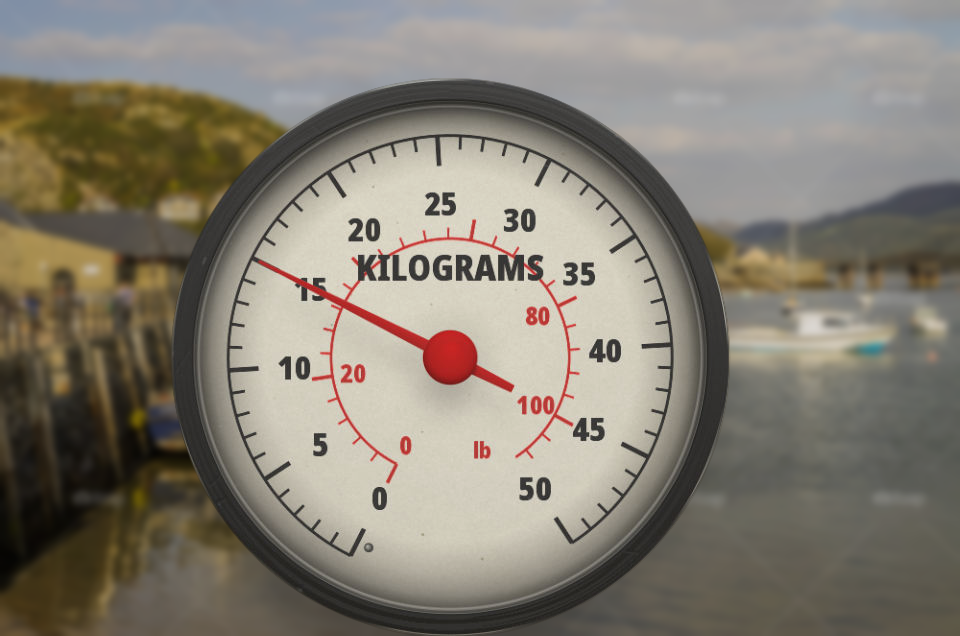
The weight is 15 (kg)
